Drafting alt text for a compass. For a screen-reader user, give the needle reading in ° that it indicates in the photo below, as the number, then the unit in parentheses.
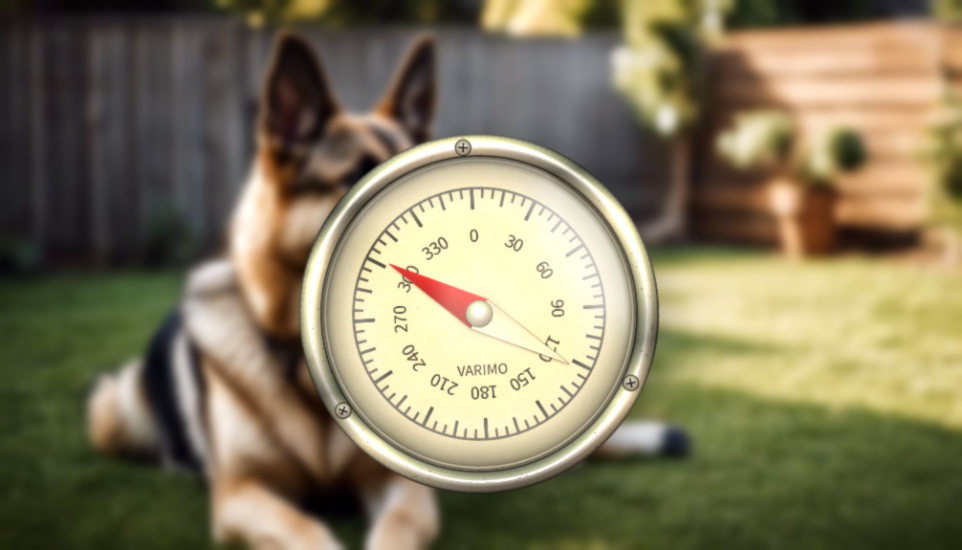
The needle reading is 302.5 (°)
